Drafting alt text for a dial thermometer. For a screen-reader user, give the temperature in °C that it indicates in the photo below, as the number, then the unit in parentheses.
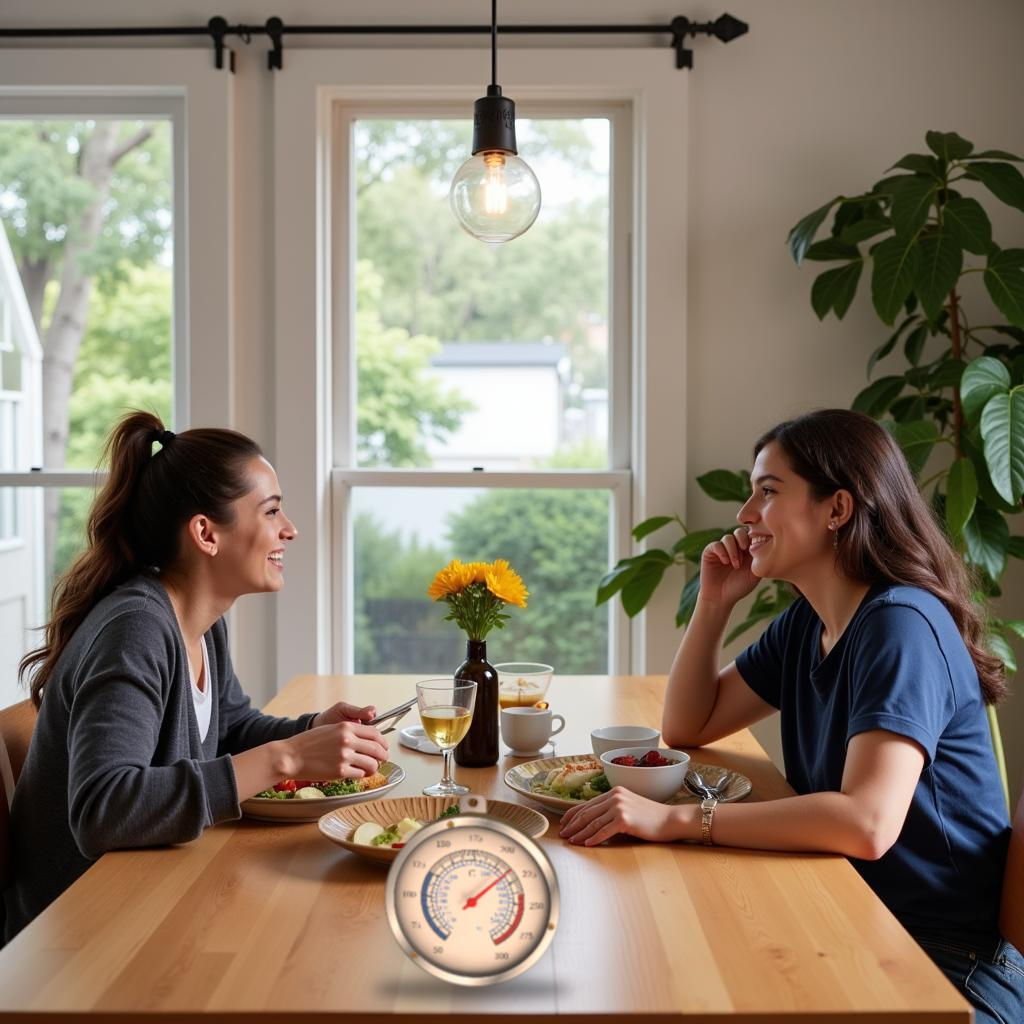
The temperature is 212.5 (°C)
